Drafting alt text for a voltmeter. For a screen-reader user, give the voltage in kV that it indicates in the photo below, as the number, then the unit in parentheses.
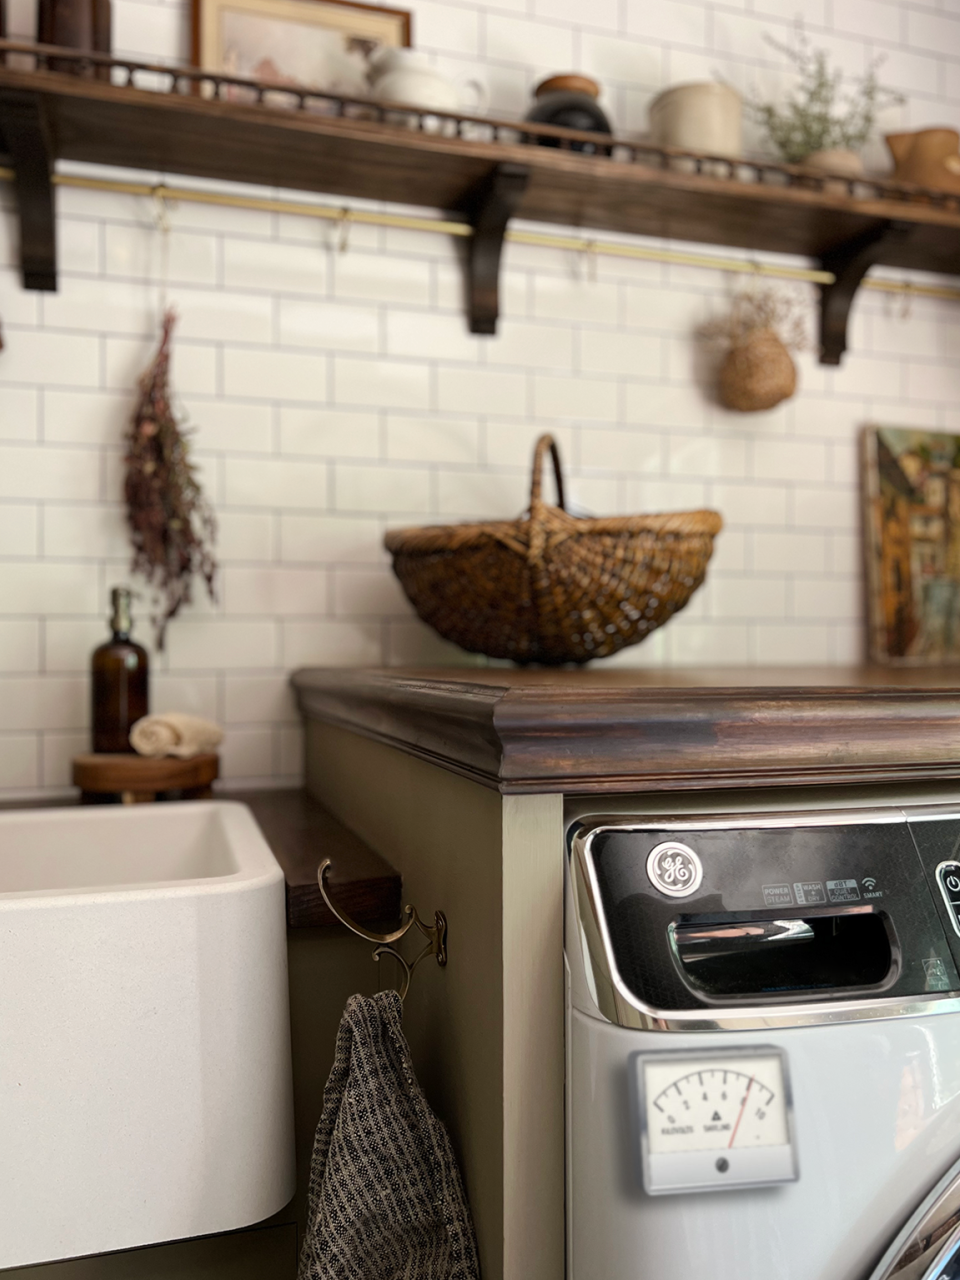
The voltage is 8 (kV)
